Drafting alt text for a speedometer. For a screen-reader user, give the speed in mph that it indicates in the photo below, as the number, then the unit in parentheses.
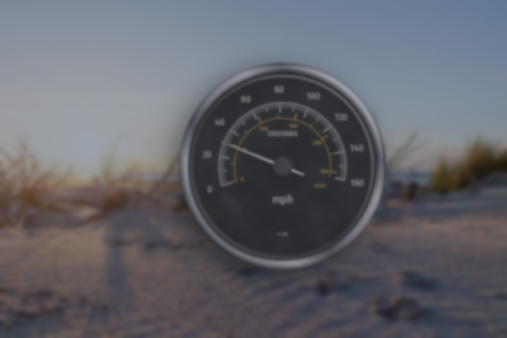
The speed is 30 (mph)
